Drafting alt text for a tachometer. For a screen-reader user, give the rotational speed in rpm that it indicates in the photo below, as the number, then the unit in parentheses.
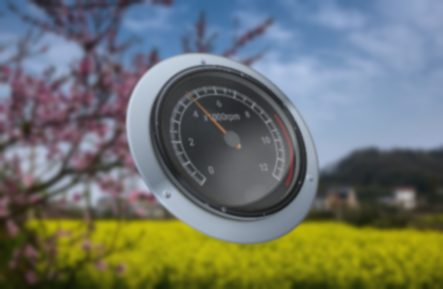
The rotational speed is 4500 (rpm)
